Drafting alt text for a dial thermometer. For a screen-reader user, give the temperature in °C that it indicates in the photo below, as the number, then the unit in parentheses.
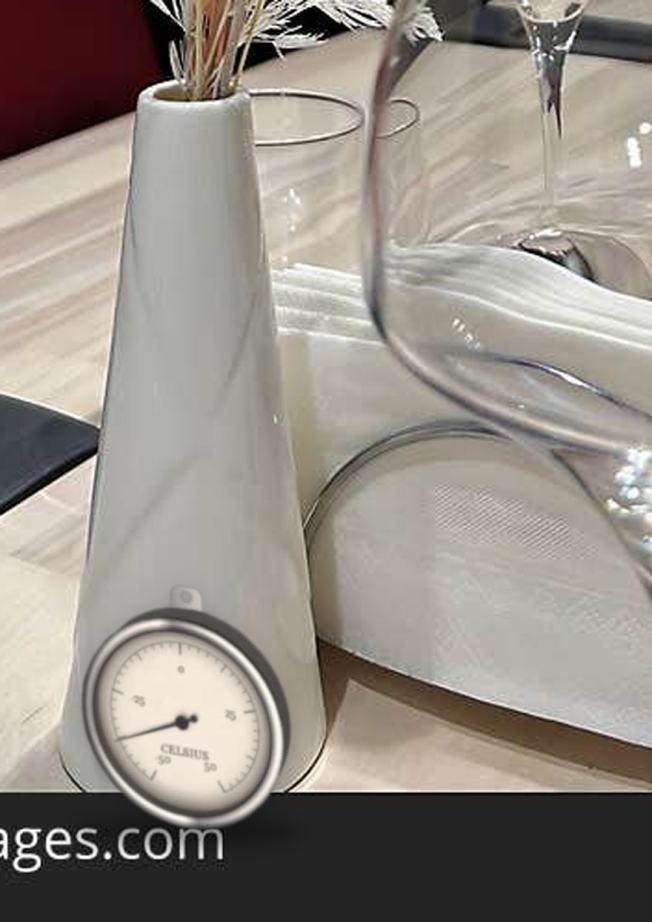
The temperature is -37.5 (°C)
